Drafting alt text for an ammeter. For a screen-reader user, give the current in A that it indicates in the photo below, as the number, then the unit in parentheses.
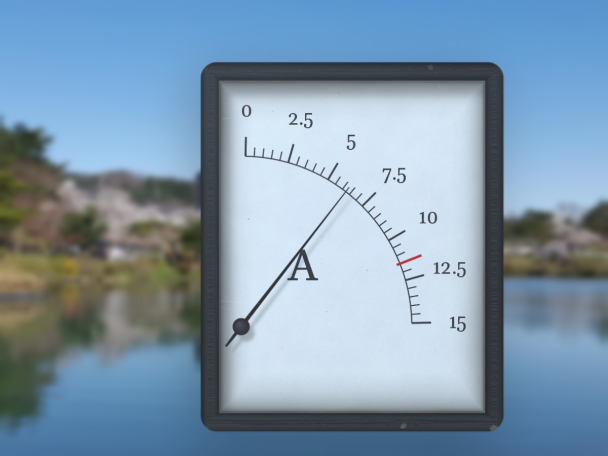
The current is 6.25 (A)
